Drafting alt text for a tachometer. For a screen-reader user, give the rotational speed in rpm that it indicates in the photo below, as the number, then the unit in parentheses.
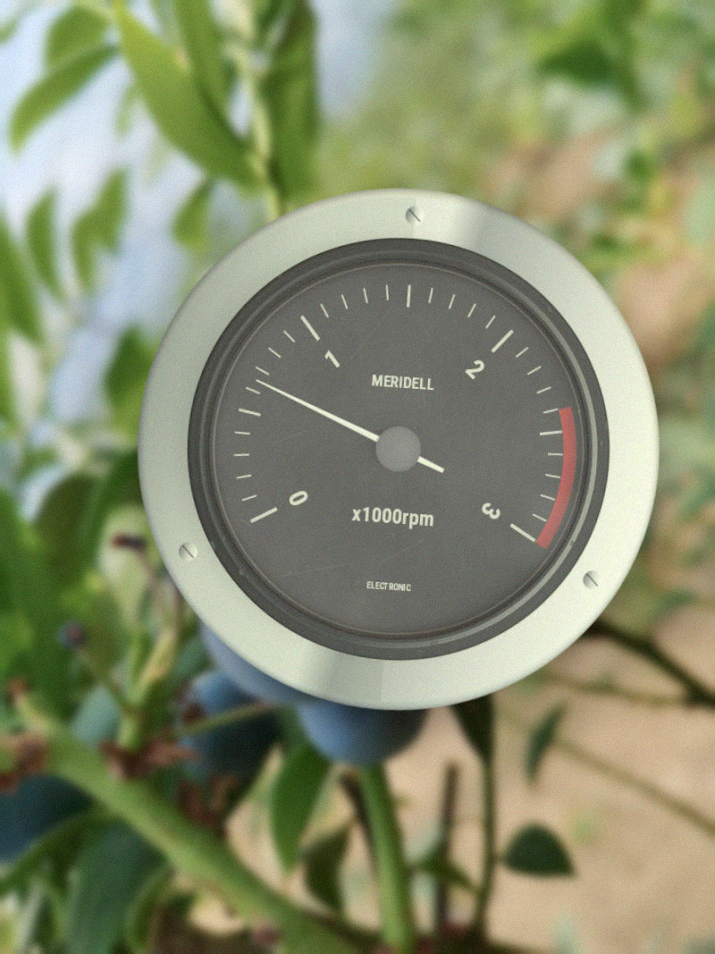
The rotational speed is 650 (rpm)
